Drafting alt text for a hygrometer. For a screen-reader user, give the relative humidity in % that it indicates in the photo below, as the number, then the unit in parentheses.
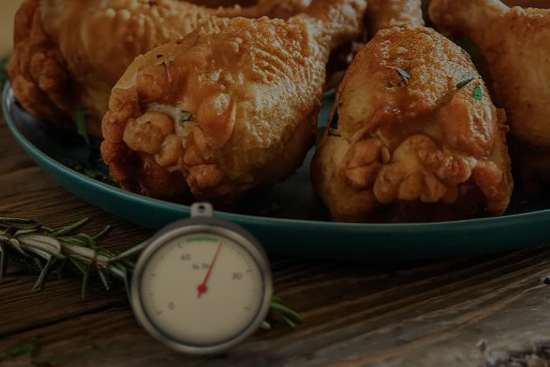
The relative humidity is 60 (%)
